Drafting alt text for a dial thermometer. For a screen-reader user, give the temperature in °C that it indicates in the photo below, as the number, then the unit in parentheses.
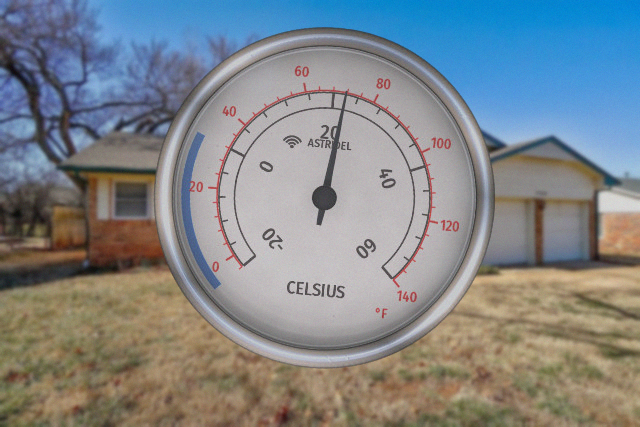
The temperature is 22 (°C)
